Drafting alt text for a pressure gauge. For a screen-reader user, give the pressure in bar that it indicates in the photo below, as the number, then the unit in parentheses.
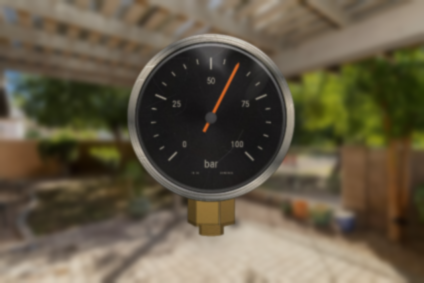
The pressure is 60 (bar)
